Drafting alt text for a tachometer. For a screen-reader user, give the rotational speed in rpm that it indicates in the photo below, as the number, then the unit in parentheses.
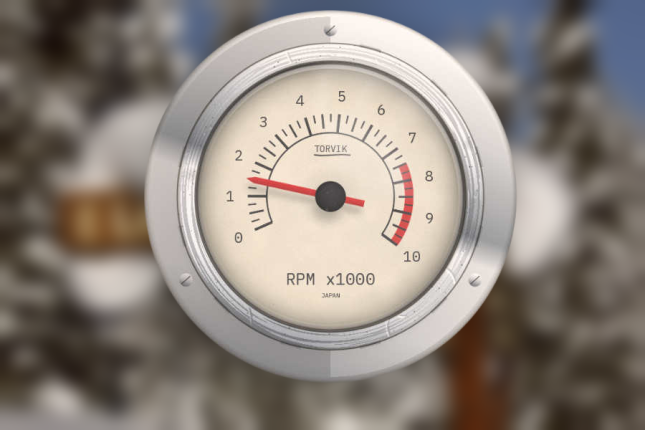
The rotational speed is 1500 (rpm)
